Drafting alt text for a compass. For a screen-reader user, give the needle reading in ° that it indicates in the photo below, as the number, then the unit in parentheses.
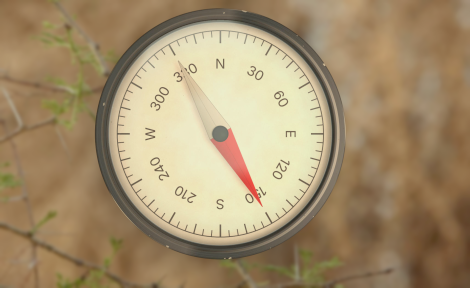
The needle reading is 150 (°)
